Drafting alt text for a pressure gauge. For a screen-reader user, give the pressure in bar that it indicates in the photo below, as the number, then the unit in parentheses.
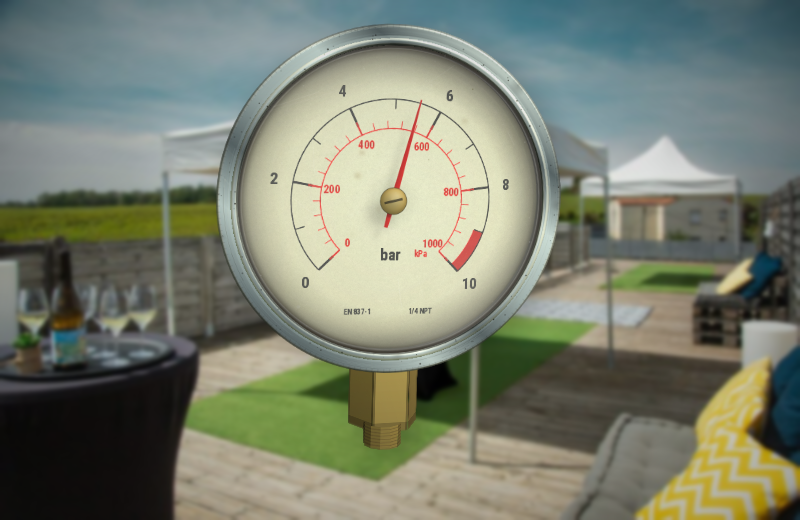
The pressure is 5.5 (bar)
